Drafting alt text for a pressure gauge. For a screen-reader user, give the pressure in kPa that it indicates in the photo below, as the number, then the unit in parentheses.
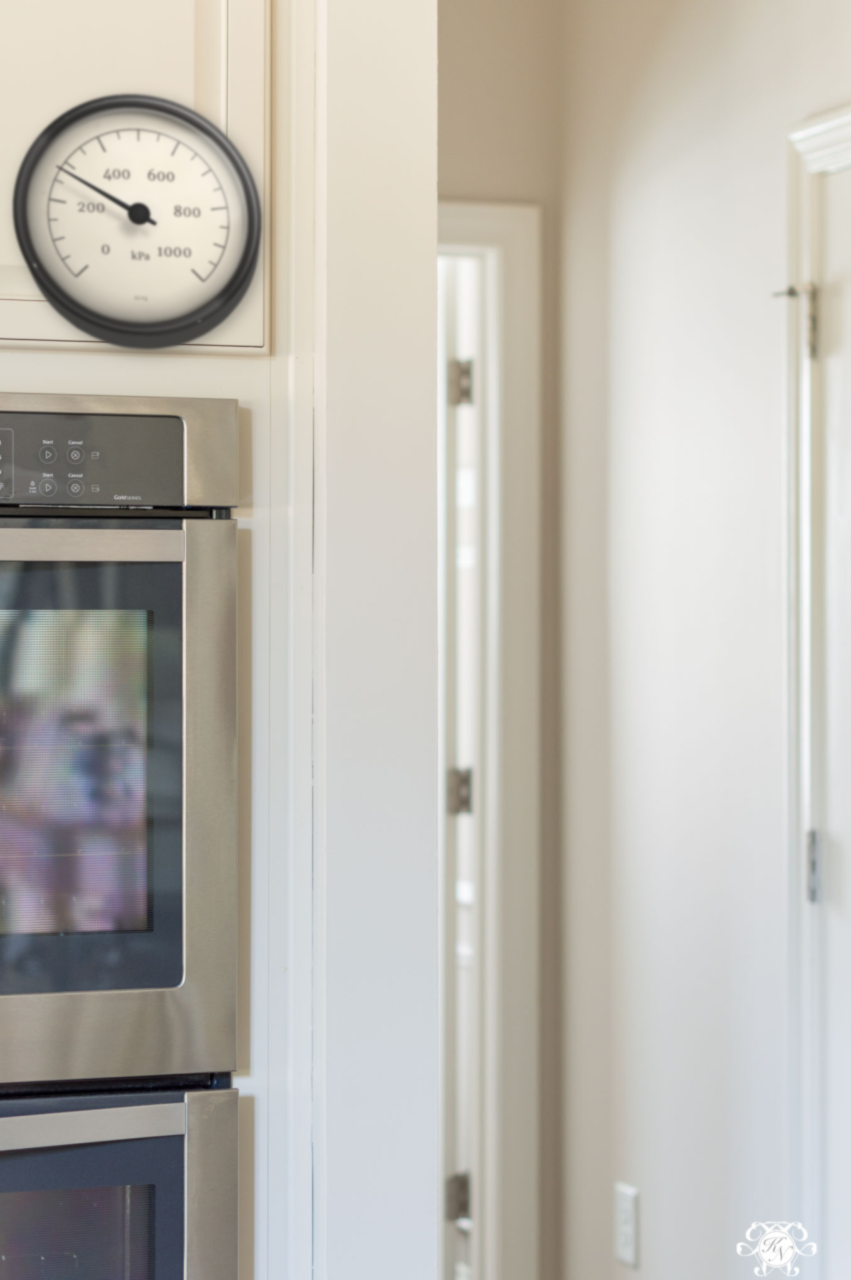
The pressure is 275 (kPa)
